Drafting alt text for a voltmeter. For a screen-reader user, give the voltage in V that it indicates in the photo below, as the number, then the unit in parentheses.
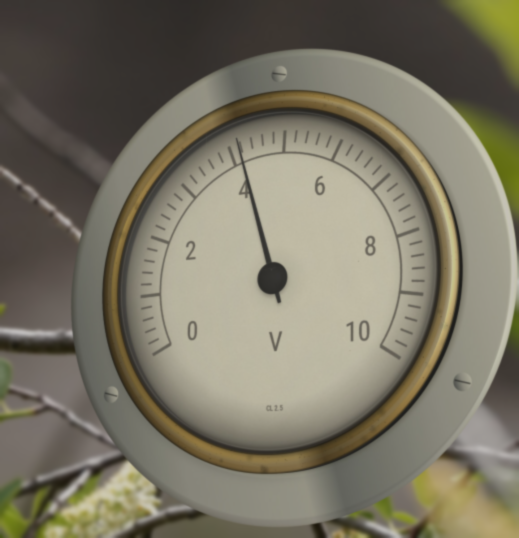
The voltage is 4.2 (V)
